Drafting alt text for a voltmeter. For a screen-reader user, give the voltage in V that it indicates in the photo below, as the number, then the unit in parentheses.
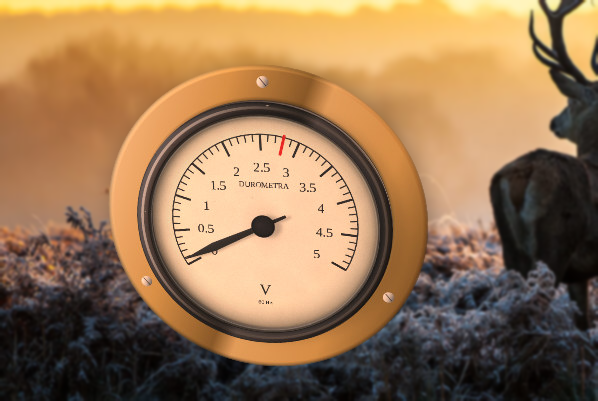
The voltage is 0.1 (V)
